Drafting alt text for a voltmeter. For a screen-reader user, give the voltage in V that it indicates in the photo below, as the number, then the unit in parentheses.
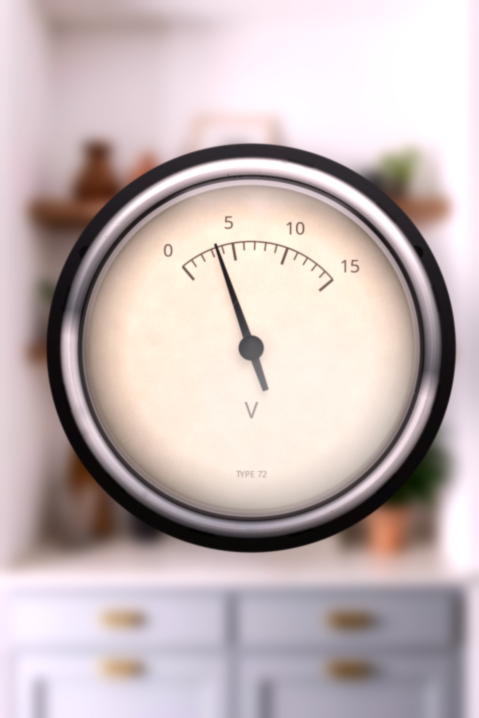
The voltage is 3.5 (V)
